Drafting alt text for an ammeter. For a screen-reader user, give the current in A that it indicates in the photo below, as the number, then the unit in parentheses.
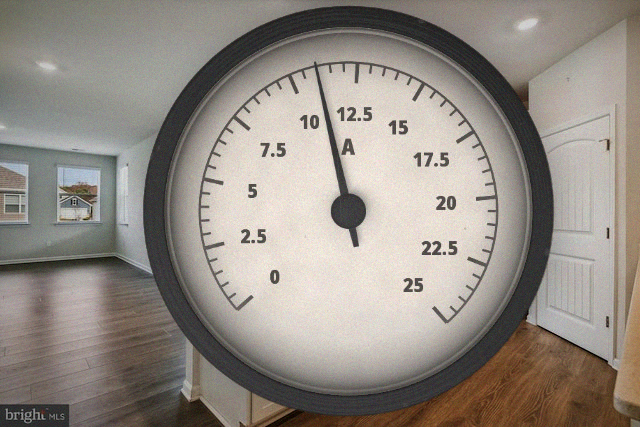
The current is 11 (A)
